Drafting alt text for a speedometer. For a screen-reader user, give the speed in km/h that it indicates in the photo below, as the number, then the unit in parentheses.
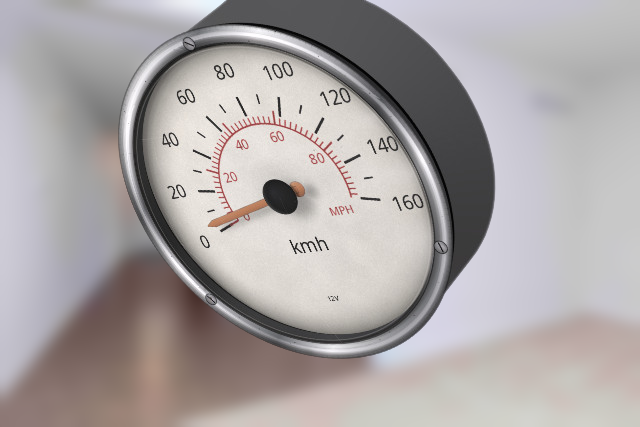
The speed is 5 (km/h)
